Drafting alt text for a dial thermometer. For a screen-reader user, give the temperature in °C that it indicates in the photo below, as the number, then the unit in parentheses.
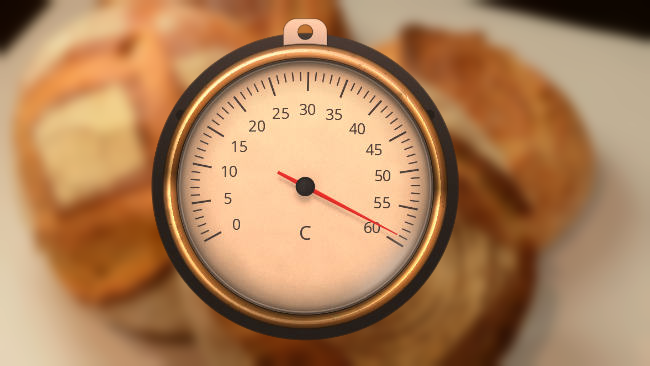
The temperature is 59 (°C)
